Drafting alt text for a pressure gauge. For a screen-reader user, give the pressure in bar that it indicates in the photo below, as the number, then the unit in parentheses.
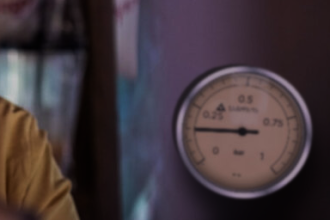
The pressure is 0.15 (bar)
